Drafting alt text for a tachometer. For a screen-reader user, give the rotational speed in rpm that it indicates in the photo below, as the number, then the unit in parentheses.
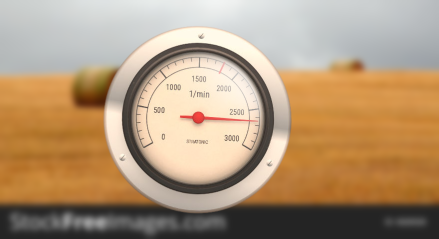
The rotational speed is 2650 (rpm)
